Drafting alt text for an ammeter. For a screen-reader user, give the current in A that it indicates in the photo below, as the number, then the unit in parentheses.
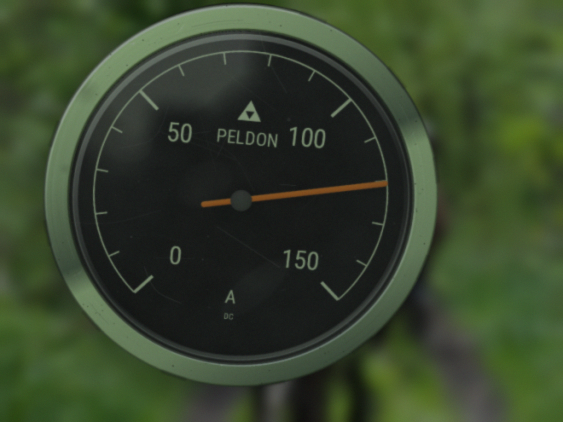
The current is 120 (A)
